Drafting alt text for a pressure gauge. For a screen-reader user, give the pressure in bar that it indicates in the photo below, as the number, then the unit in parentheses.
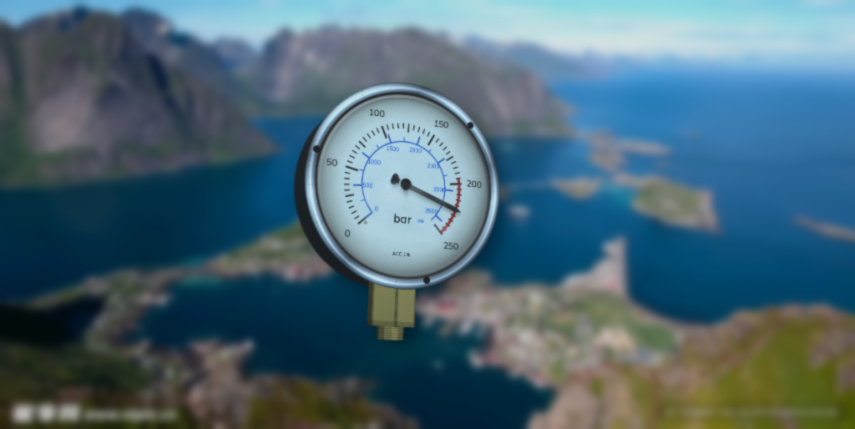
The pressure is 225 (bar)
